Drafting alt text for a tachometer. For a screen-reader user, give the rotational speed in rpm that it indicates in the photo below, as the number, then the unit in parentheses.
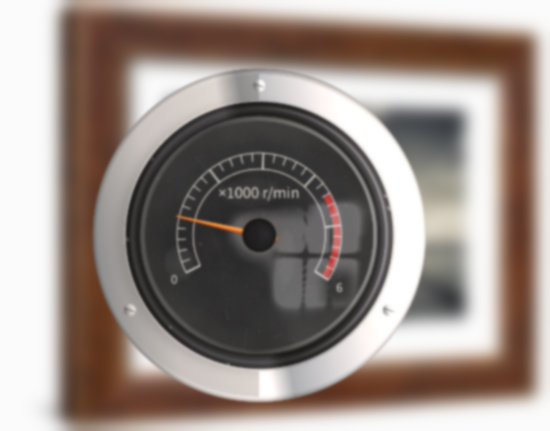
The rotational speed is 1000 (rpm)
